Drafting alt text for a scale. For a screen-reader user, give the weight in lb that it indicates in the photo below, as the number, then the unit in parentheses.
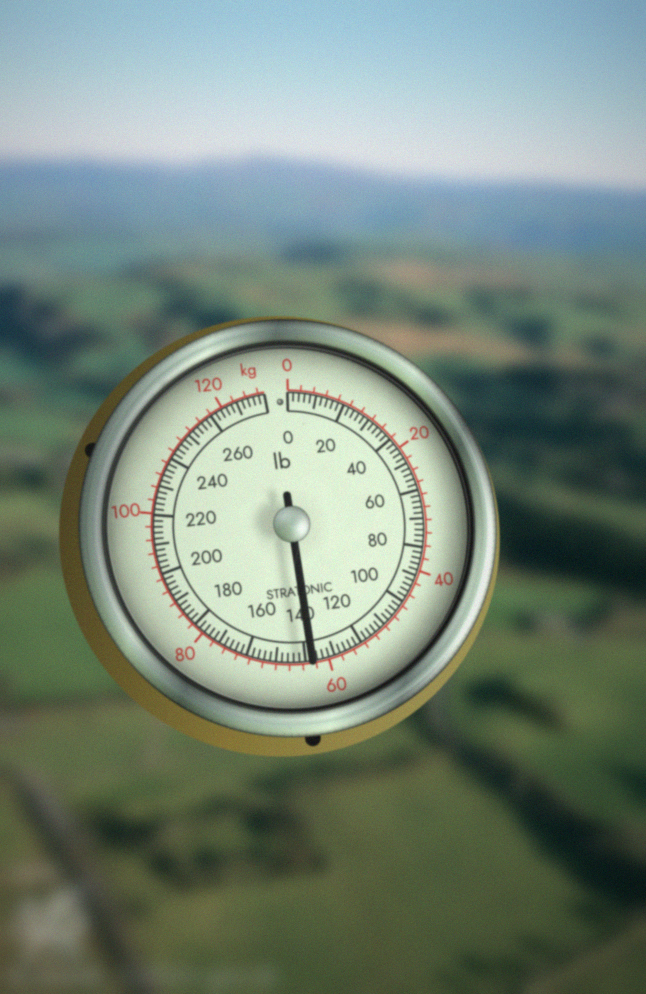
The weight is 138 (lb)
